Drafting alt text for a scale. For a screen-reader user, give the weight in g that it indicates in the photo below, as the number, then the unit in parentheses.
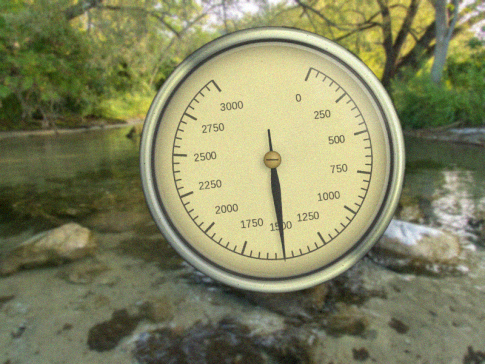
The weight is 1500 (g)
